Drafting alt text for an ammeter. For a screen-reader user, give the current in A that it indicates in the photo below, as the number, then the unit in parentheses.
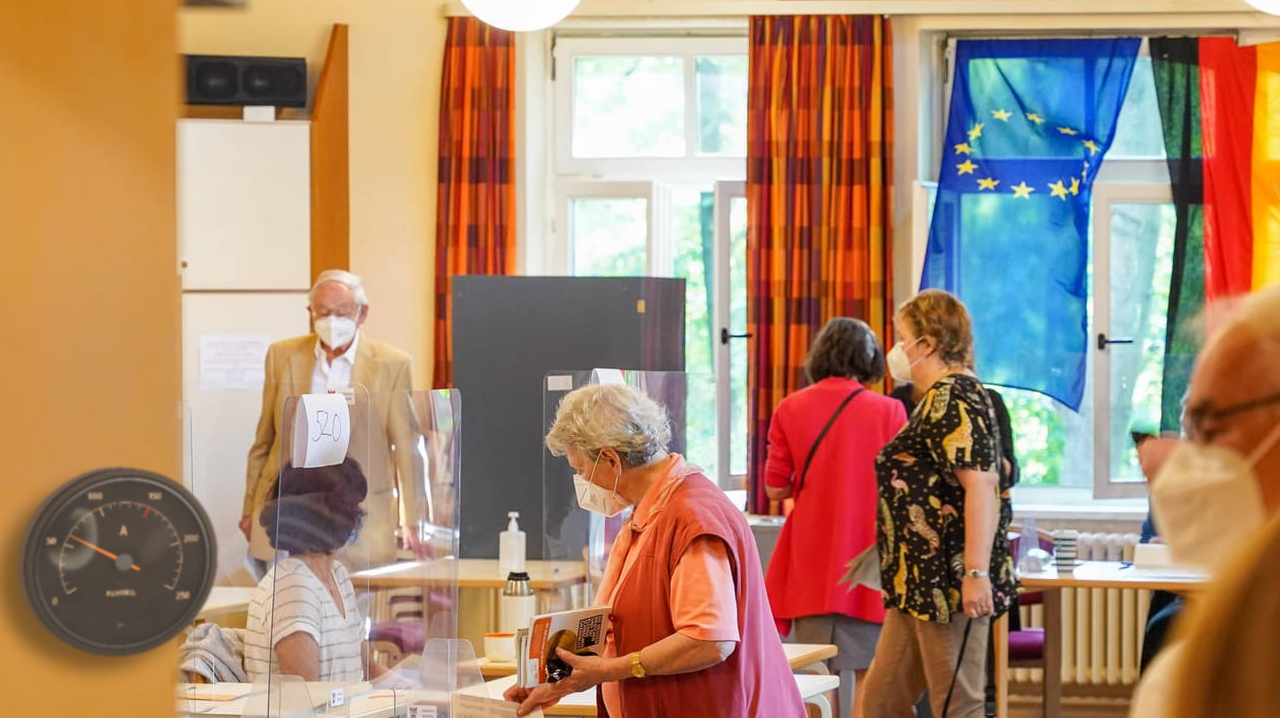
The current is 60 (A)
